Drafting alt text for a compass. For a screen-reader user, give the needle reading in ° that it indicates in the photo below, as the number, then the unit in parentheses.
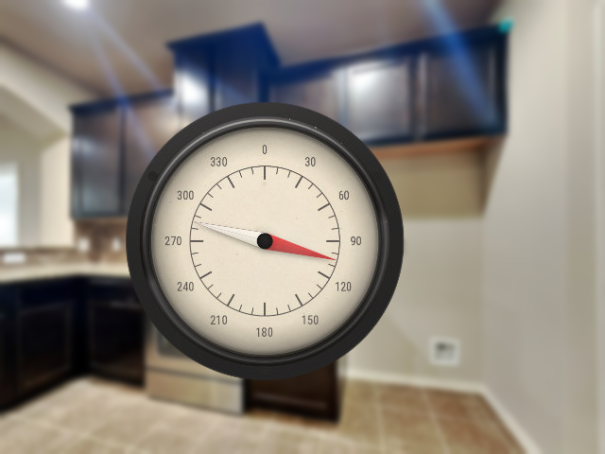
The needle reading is 105 (°)
